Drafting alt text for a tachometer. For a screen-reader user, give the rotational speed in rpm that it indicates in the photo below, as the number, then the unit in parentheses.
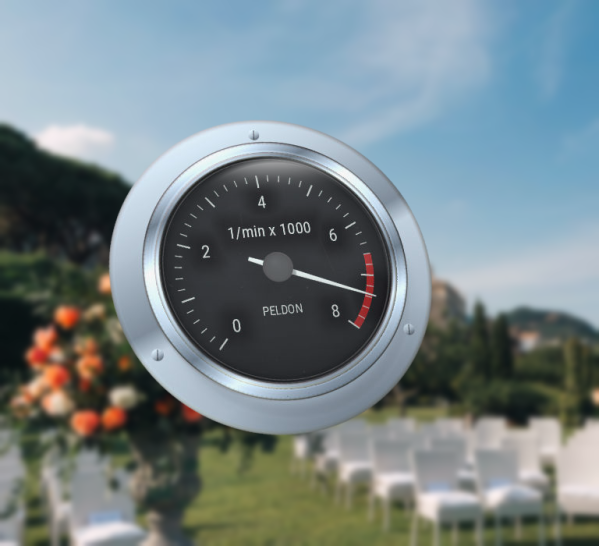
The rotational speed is 7400 (rpm)
